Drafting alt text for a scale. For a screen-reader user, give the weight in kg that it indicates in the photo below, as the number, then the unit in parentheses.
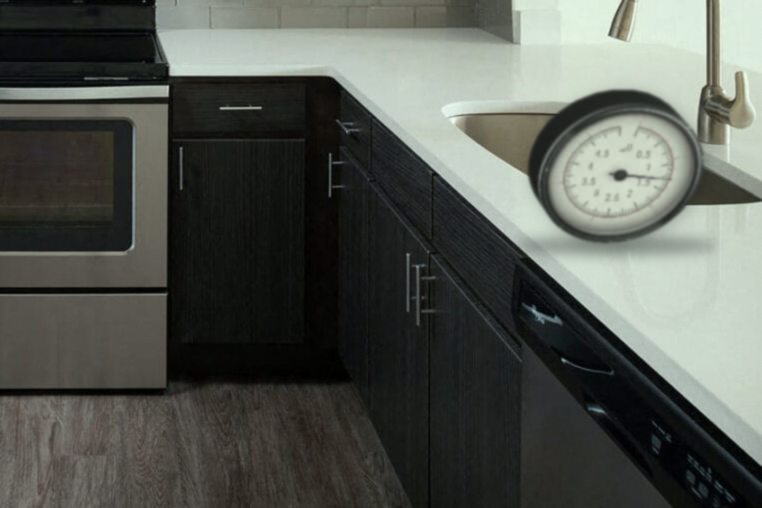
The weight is 1.25 (kg)
